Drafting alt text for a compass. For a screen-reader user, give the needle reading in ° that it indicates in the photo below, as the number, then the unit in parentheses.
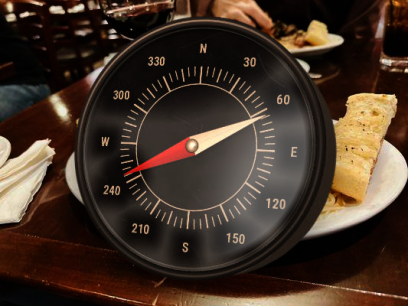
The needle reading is 245 (°)
